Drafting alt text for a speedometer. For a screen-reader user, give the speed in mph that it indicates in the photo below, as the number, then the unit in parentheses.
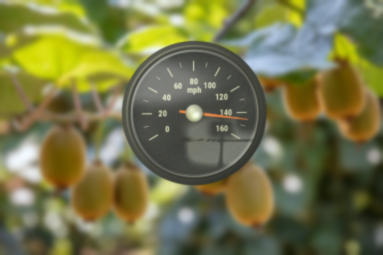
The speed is 145 (mph)
